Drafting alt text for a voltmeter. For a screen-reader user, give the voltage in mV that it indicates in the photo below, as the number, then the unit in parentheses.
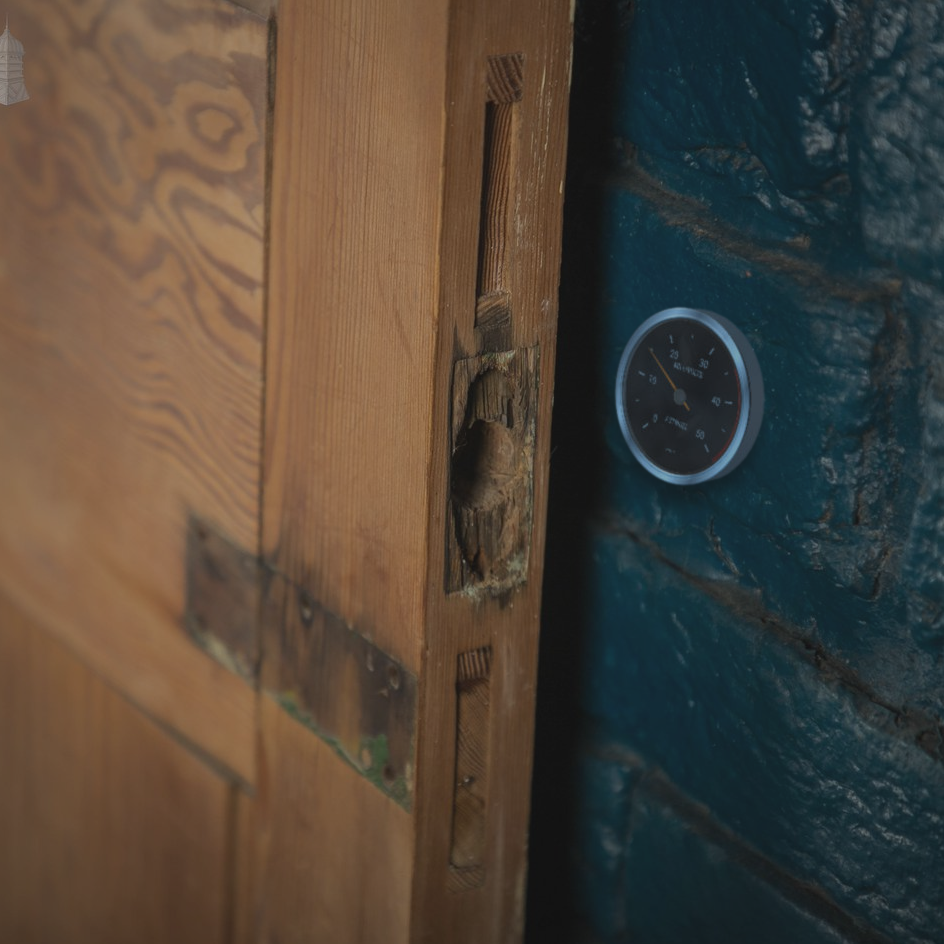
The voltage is 15 (mV)
